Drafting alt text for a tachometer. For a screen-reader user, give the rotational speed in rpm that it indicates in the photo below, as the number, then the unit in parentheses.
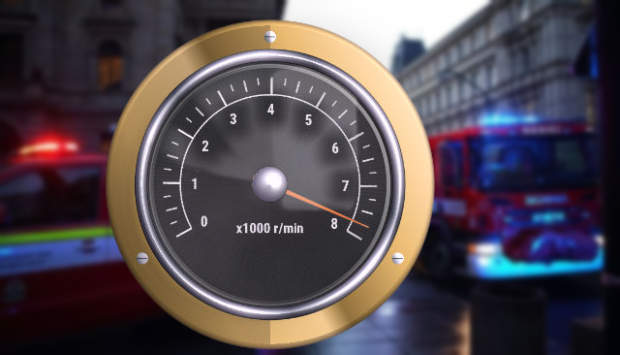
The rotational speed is 7750 (rpm)
